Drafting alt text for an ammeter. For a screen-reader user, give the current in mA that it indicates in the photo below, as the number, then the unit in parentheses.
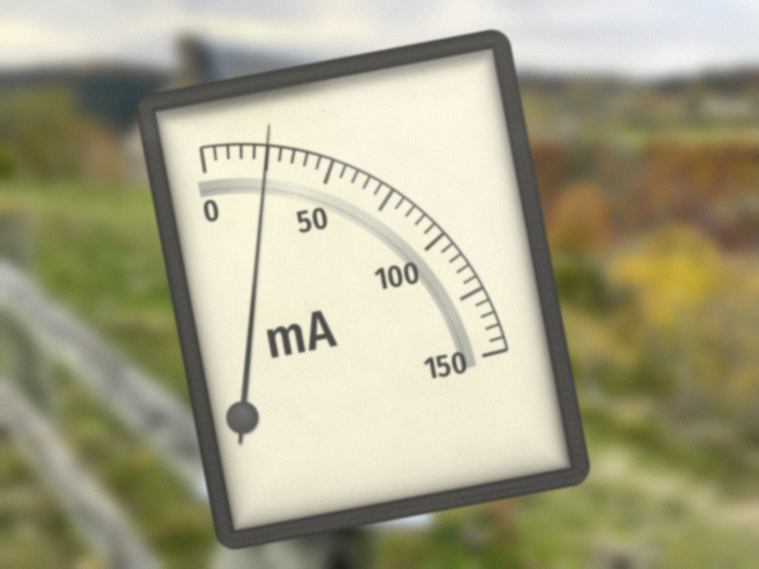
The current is 25 (mA)
